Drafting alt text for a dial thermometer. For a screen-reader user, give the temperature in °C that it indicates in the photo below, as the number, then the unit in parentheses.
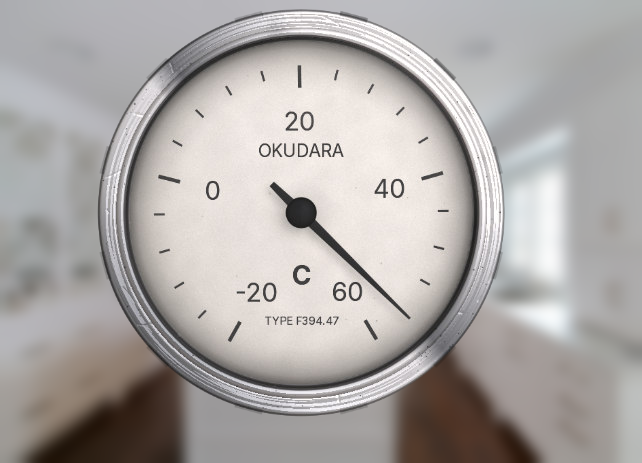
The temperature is 56 (°C)
